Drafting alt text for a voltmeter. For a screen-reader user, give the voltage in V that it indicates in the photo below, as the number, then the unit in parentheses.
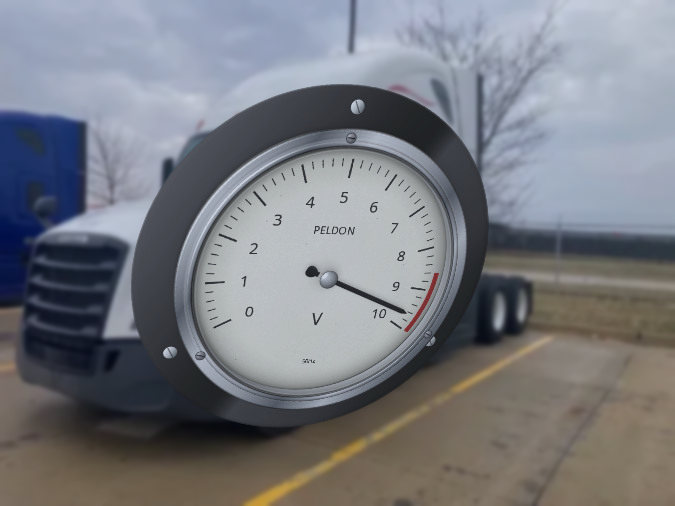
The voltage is 9.6 (V)
